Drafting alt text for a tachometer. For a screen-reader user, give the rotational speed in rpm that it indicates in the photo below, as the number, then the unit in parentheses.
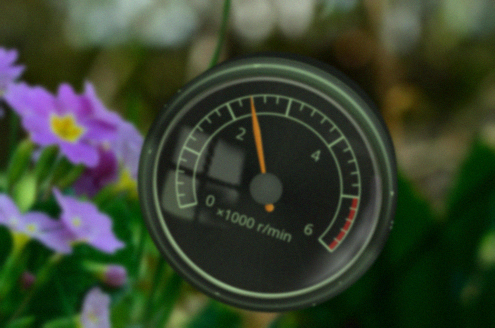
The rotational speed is 2400 (rpm)
